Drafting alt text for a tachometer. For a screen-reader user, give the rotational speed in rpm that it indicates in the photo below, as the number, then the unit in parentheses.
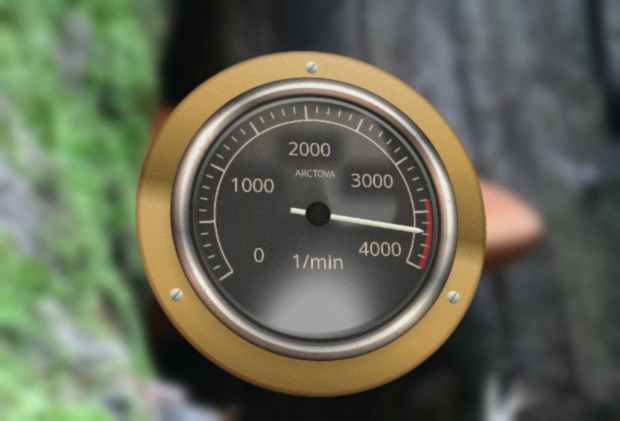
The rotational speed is 3700 (rpm)
